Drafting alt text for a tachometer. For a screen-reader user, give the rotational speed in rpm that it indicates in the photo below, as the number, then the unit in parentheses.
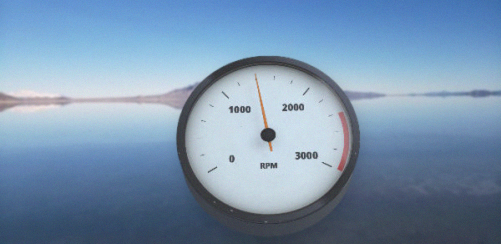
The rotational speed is 1400 (rpm)
